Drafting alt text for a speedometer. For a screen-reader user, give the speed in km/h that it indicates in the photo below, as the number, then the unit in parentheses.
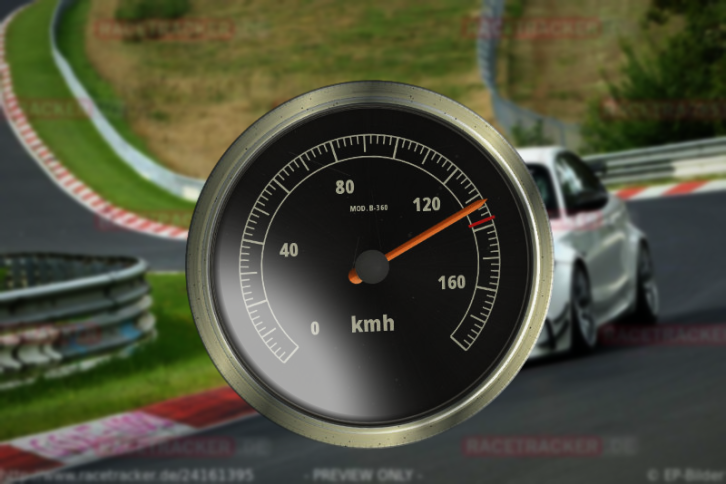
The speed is 132 (km/h)
